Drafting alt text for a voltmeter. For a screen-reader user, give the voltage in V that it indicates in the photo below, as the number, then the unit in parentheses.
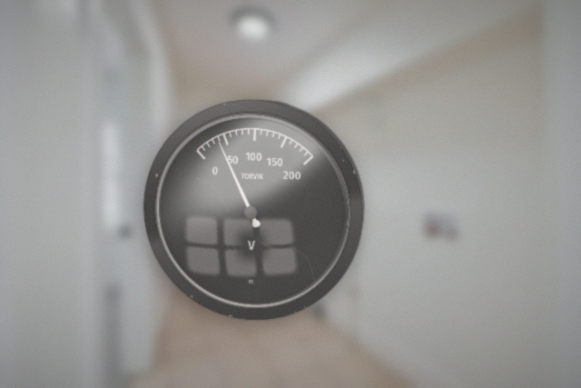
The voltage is 40 (V)
